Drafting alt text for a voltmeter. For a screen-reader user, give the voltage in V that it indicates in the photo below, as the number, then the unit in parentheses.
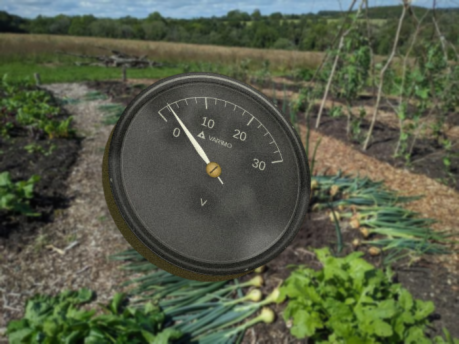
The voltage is 2 (V)
